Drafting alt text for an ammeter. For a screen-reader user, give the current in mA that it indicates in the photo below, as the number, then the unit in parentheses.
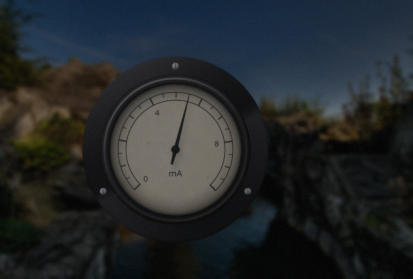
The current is 5.5 (mA)
